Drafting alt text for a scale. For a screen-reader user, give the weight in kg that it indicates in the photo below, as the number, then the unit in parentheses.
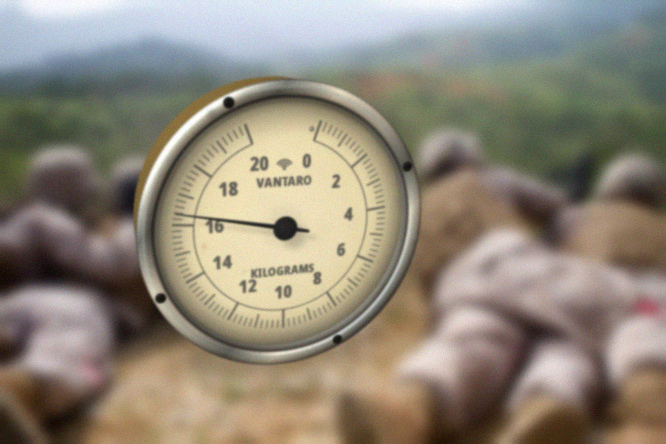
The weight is 16.4 (kg)
